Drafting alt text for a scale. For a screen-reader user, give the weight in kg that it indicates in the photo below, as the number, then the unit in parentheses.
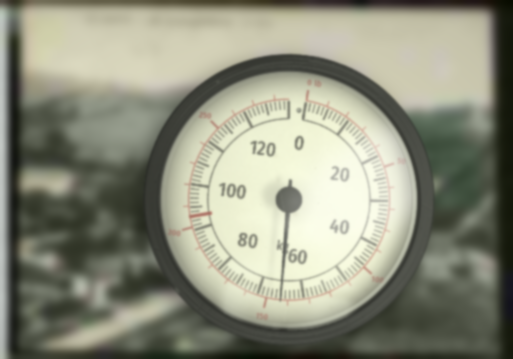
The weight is 65 (kg)
